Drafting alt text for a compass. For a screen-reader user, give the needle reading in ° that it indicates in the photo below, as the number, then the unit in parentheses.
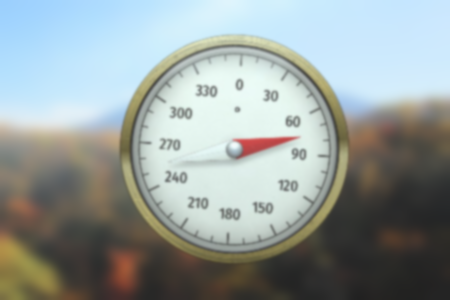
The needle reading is 75 (°)
